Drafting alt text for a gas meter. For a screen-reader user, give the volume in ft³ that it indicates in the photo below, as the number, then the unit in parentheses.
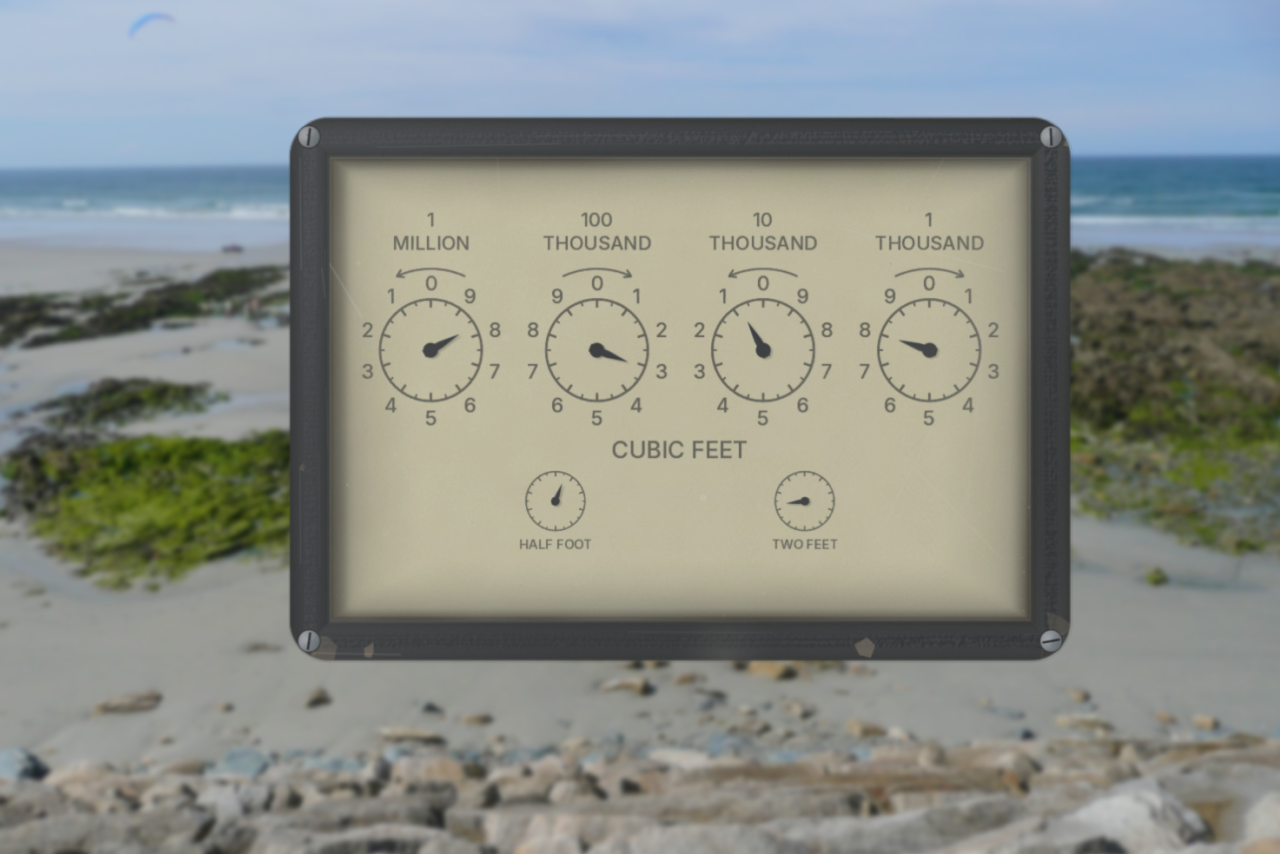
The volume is 830800 (ft³)
